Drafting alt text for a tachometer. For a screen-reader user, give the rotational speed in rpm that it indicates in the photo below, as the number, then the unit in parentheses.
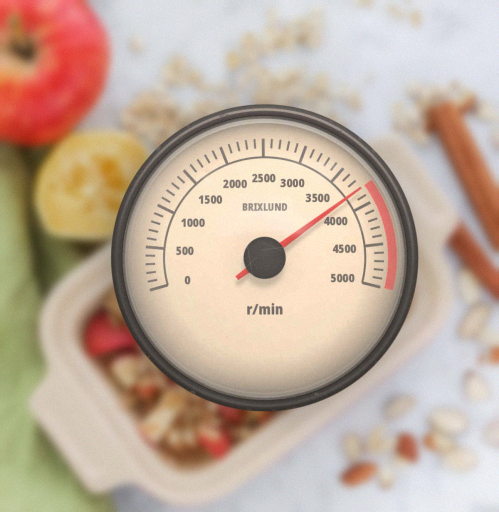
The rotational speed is 3800 (rpm)
